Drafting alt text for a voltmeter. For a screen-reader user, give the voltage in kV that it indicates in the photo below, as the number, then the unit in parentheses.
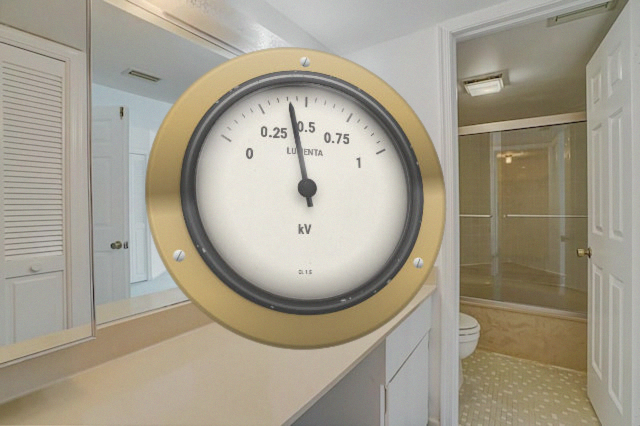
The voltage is 0.4 (kV)
